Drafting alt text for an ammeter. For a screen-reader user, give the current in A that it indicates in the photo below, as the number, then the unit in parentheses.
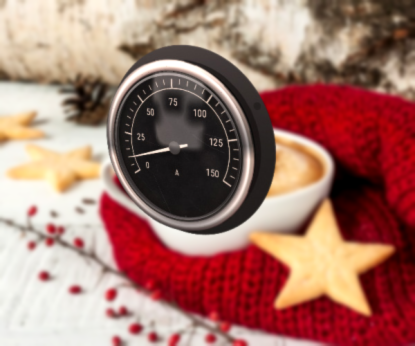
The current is 10 (A)
